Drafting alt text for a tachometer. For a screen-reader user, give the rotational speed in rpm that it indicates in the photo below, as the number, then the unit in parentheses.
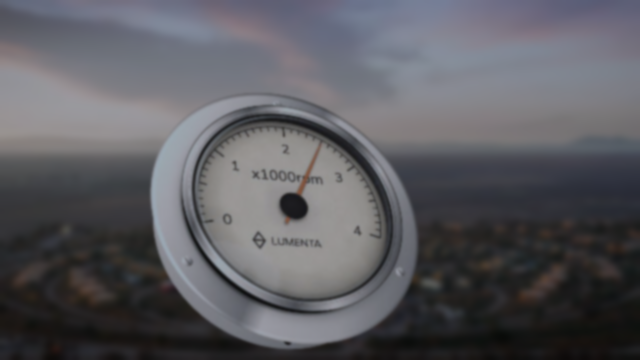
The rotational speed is 2500 (rpm)
